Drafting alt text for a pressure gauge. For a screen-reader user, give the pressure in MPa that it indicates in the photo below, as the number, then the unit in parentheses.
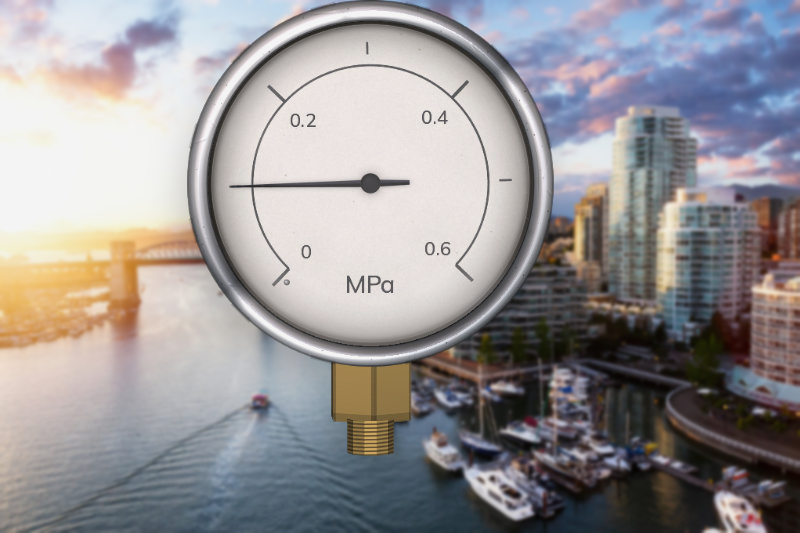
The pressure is 0.1 (MPa)
